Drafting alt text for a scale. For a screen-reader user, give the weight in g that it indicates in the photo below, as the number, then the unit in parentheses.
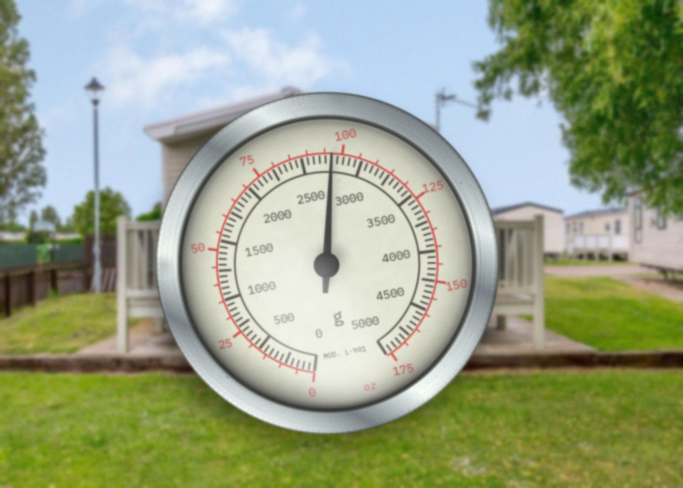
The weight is 2750 (g)
